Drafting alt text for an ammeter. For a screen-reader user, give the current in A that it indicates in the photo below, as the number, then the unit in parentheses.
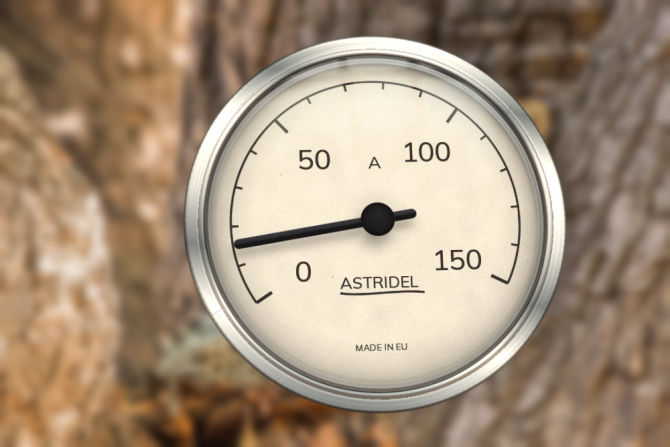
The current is 15 (A)
